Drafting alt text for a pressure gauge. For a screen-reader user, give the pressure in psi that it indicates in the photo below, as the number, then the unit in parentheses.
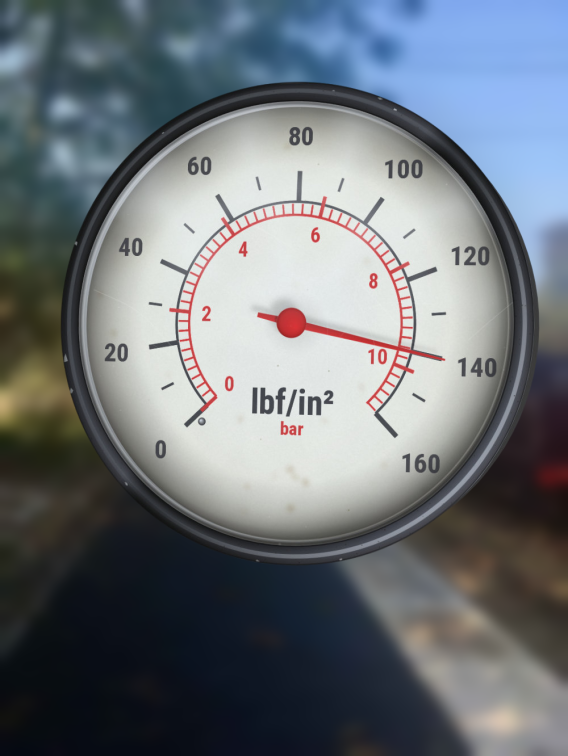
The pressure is 140 (psi)
